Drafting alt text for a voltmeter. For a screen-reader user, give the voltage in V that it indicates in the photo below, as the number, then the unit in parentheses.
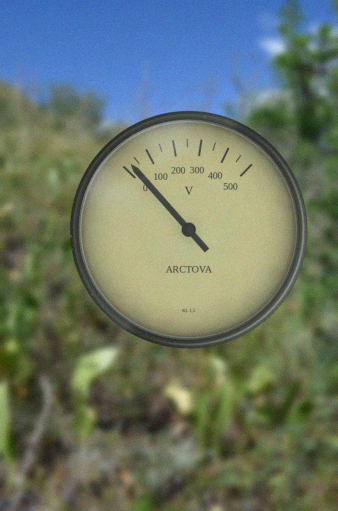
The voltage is 25 (V)
